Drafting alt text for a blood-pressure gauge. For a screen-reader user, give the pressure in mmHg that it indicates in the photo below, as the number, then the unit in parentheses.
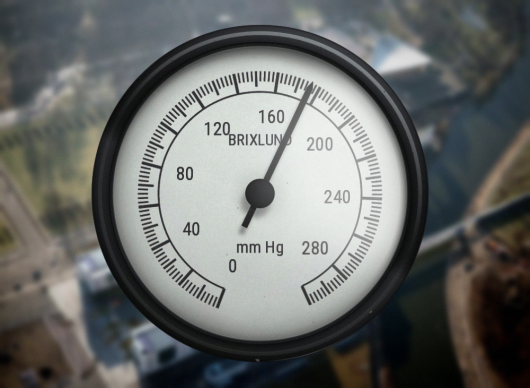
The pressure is 176 (mmHg)
